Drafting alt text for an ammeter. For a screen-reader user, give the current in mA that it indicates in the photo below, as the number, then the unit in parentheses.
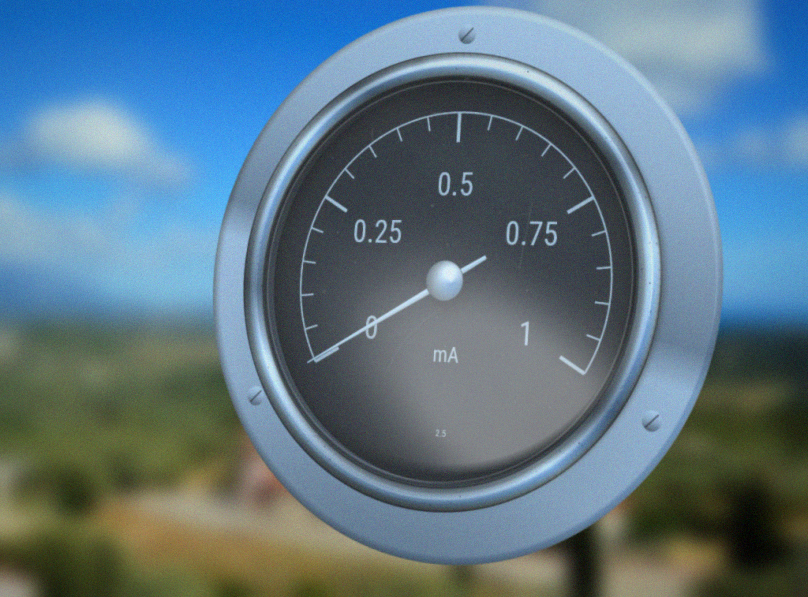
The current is 0 (mA)
